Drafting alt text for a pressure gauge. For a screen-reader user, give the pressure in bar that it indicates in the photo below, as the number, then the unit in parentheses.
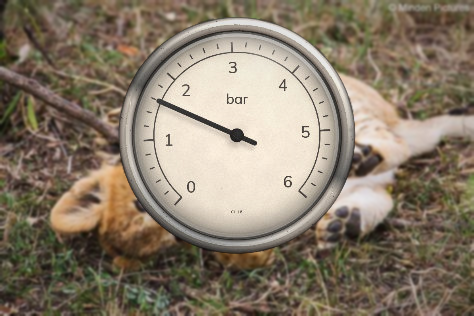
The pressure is 1.6 (bar)
